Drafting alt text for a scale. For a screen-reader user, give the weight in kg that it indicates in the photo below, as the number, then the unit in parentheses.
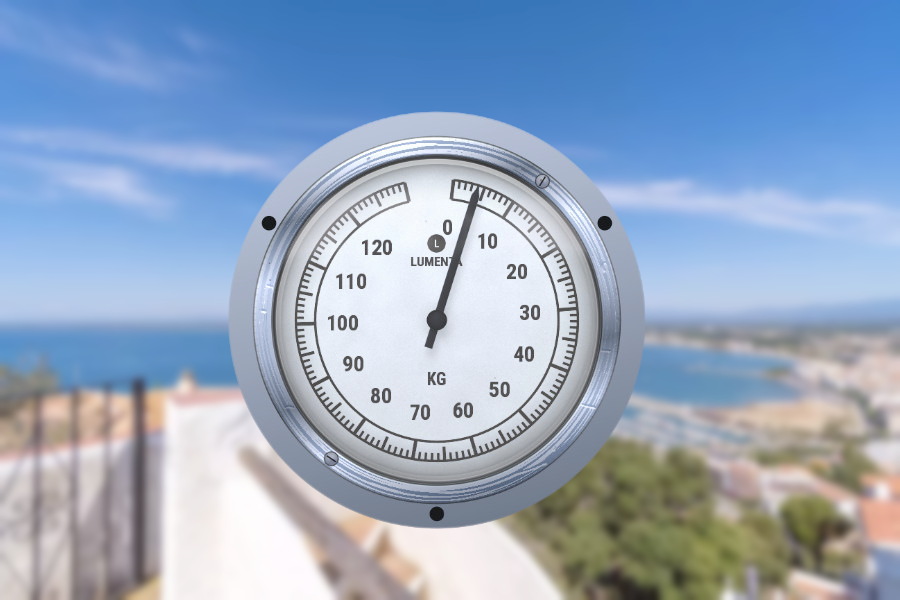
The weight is 4 (kg)
